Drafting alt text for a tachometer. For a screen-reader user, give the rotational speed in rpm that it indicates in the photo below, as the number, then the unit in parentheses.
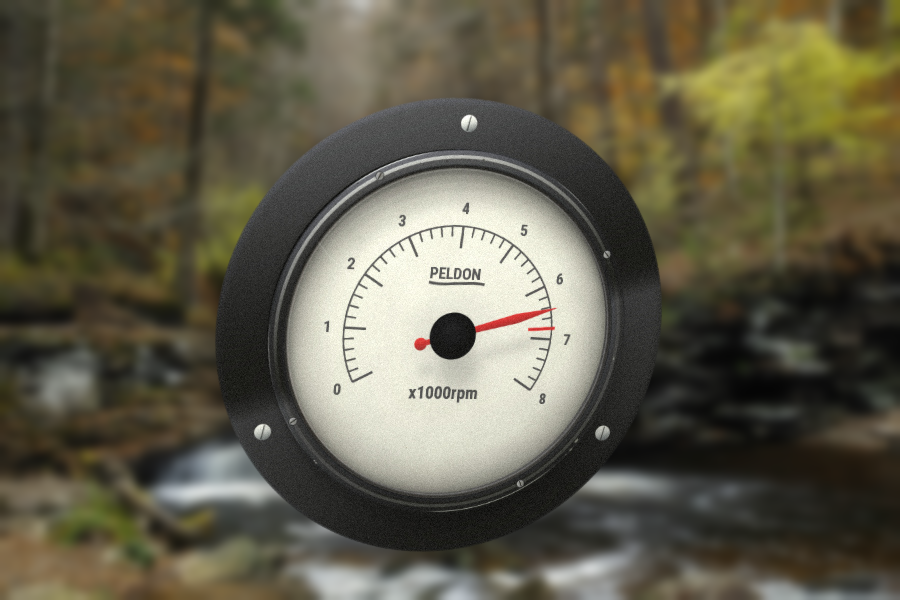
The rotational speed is 6400 (rpm)
